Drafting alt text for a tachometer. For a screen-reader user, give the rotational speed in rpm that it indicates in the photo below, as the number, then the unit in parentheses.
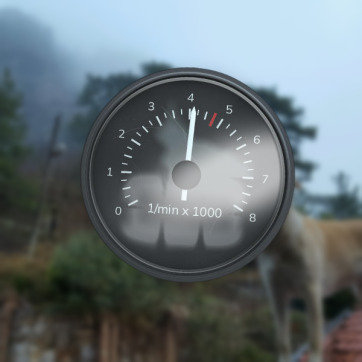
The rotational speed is 4125 (rpm)
